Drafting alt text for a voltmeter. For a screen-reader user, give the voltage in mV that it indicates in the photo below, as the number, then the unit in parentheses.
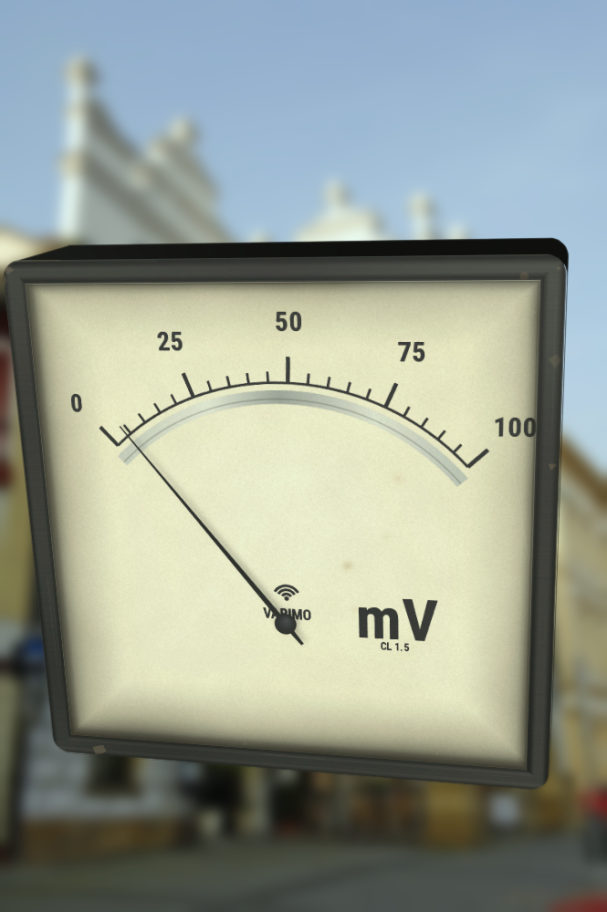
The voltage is 5 (mV)
